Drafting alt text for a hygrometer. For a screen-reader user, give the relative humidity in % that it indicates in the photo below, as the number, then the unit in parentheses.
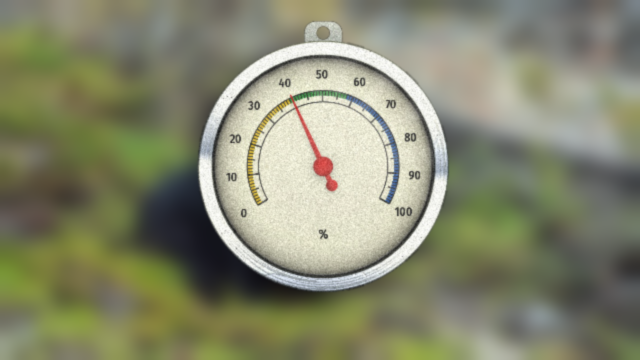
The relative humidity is 40 (%)
